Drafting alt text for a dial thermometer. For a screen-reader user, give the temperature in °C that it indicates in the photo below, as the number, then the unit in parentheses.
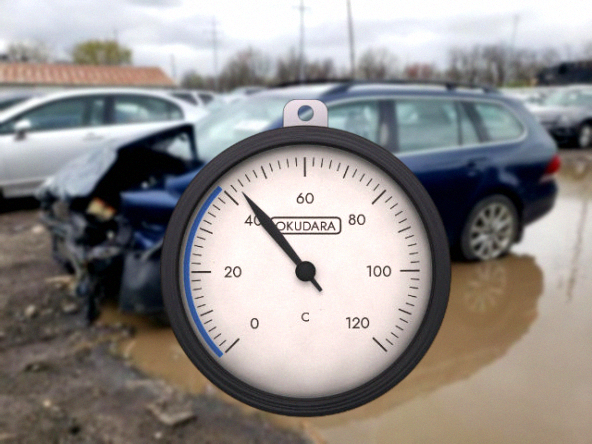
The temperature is 43 (°C)
